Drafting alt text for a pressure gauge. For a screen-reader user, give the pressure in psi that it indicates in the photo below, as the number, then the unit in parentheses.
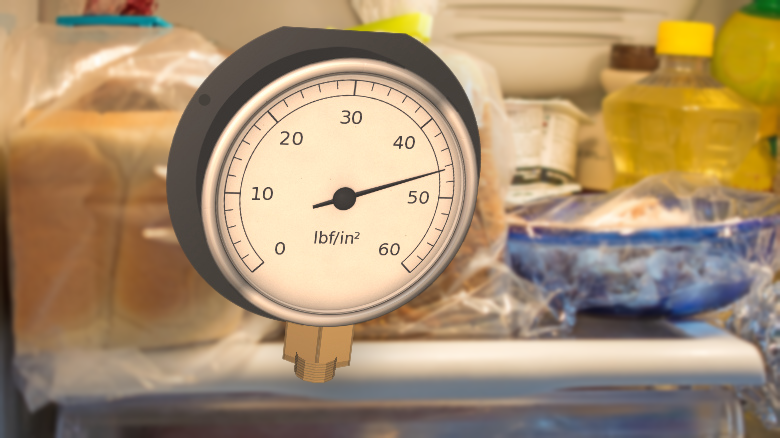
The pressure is 46 (psi)
